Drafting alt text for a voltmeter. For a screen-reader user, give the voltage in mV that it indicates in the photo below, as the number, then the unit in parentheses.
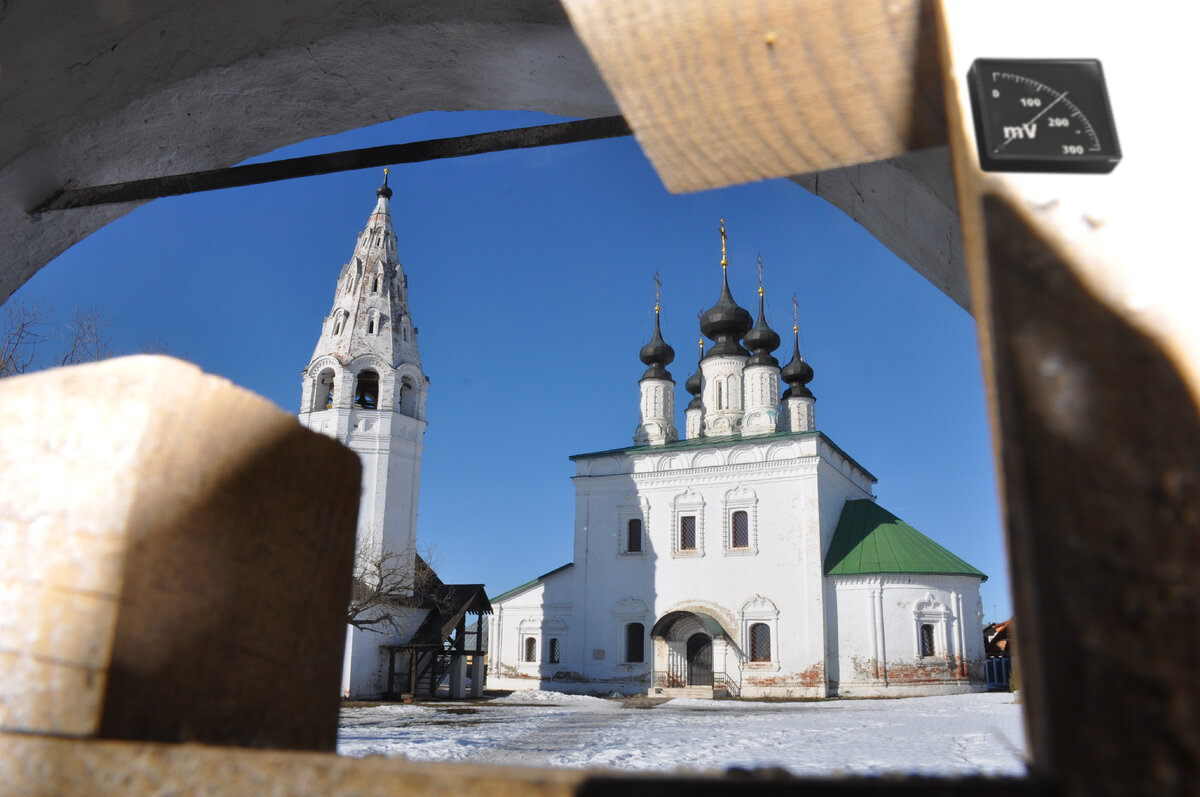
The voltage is 150 (mV)
